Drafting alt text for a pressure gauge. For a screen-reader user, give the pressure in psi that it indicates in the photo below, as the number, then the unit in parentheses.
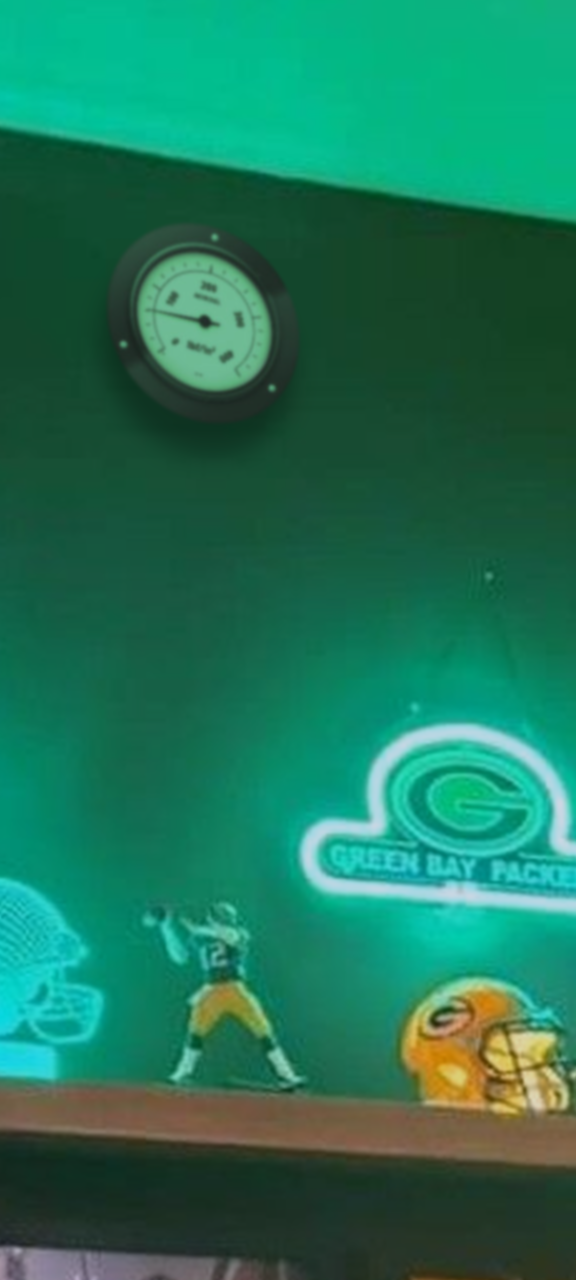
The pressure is 60 (psi)
